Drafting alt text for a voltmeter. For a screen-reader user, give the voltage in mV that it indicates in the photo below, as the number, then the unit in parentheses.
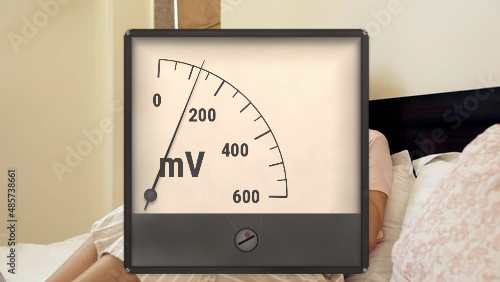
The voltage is 125 (mV)
